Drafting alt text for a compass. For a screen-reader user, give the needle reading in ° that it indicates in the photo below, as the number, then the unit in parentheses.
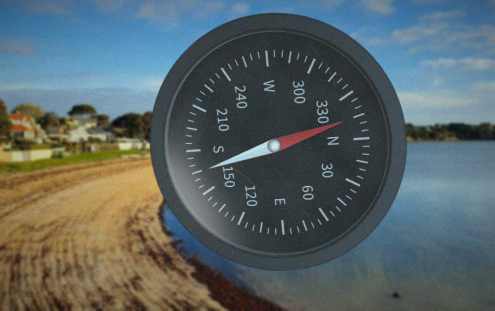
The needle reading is 345 (°)
